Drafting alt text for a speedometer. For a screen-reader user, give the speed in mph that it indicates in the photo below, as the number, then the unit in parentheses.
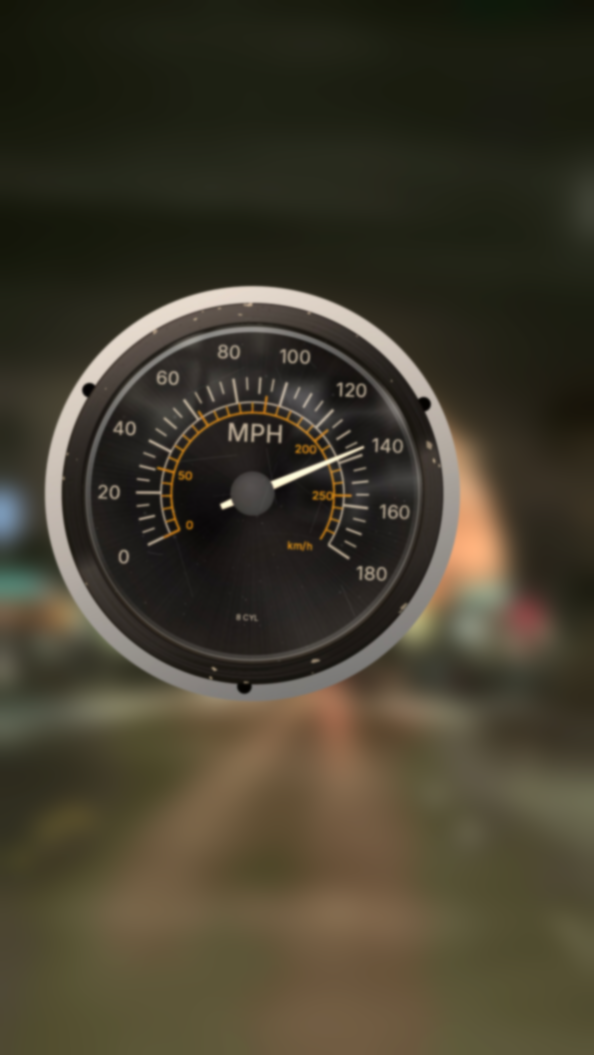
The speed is 137.5 (mph)
